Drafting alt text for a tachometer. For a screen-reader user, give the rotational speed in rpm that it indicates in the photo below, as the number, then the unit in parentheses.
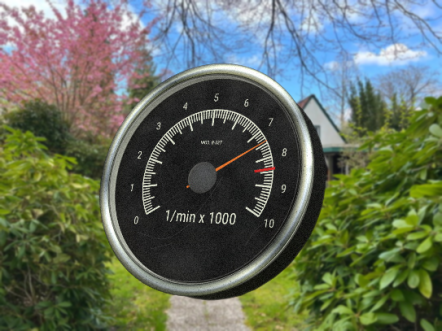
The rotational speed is 7500 (rpm)
